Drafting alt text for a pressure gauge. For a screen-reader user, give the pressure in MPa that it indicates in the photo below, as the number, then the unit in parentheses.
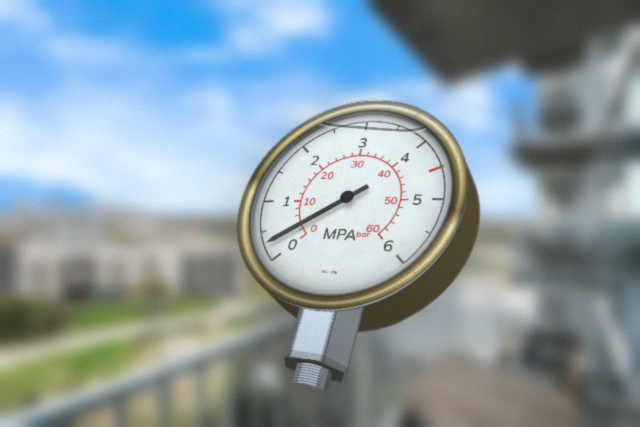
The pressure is 0.25 (MPa)
